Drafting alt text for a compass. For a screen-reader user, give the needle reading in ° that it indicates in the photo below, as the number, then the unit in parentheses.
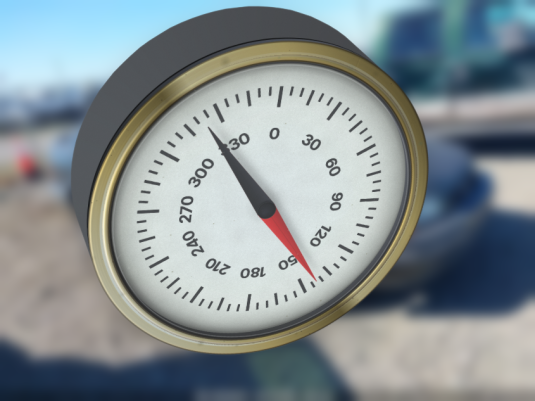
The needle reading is 142.5 (°)
